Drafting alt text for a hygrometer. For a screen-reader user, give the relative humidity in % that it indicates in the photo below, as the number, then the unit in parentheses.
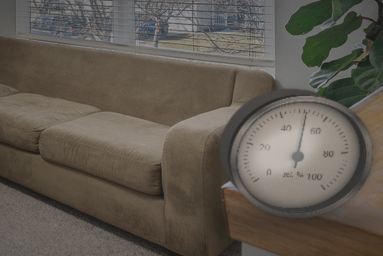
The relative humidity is 50 (%)
